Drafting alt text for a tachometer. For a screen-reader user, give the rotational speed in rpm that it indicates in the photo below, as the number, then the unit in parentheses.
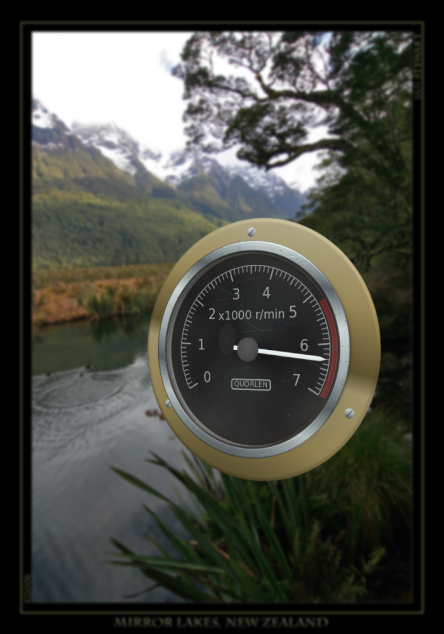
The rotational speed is 6300 (rpm)
